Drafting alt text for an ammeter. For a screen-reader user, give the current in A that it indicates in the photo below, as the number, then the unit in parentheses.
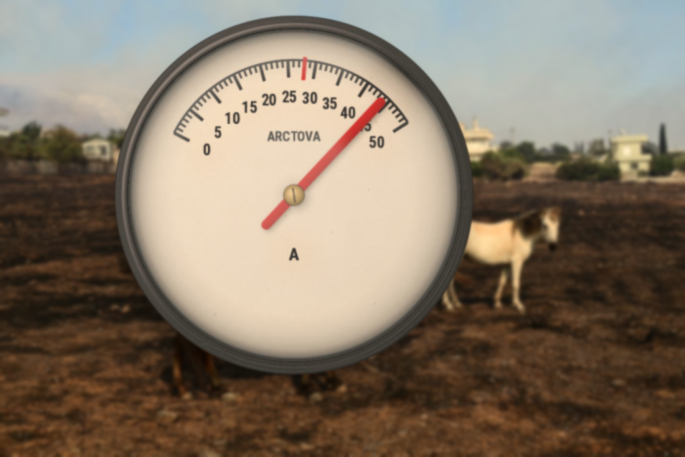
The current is 44 (A)
